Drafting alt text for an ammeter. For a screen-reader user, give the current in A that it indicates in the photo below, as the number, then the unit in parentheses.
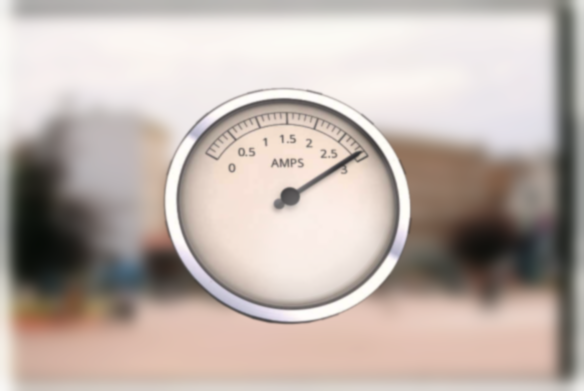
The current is 2.9 (A)
